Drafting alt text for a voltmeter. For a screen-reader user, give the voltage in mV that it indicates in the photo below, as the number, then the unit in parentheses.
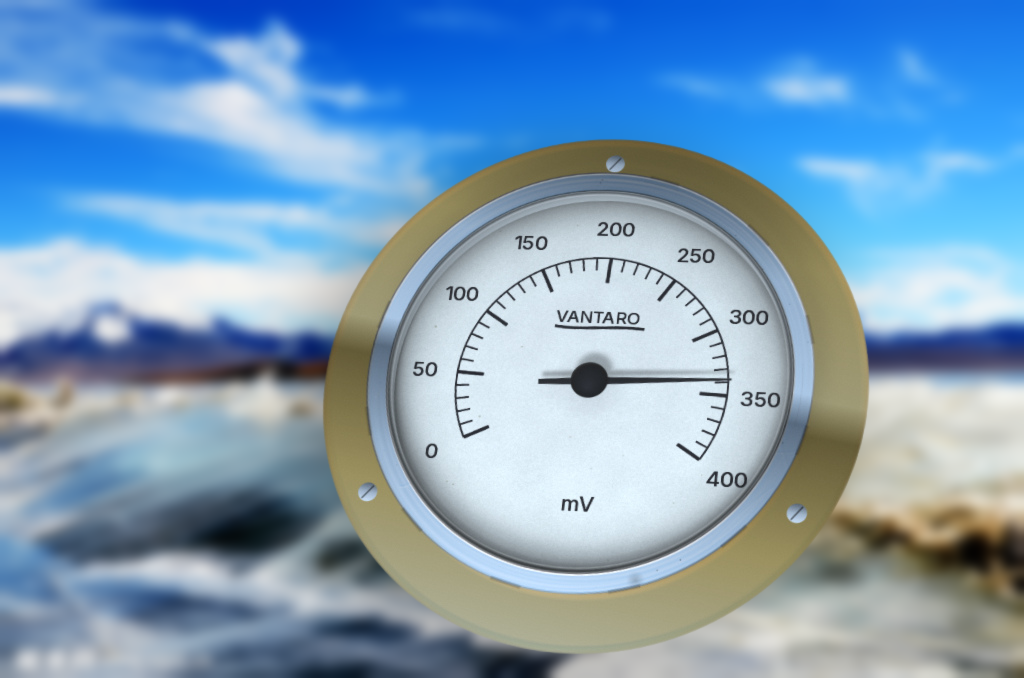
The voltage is 340 (mV)
